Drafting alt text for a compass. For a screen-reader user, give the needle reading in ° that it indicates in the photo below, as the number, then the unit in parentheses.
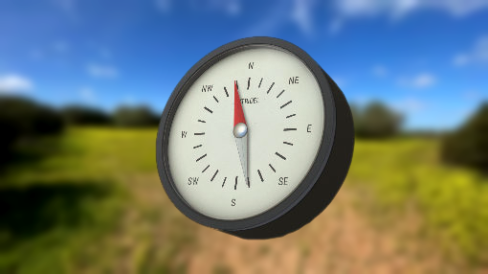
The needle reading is 345 (°)
